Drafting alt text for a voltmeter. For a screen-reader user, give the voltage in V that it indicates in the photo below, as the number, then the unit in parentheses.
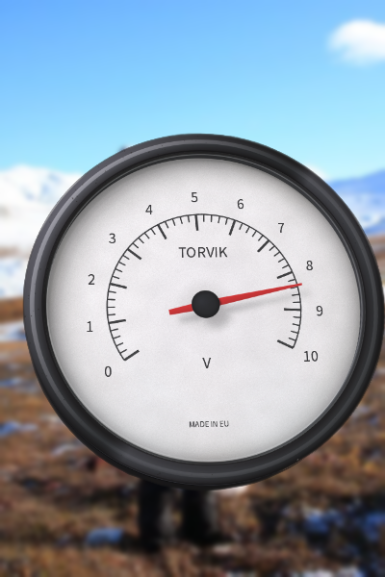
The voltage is 8.4 (V)
